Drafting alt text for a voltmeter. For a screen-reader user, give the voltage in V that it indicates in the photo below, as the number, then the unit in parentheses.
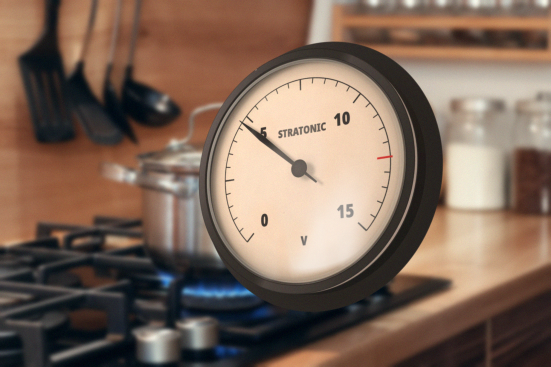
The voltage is 4.75 (V)
